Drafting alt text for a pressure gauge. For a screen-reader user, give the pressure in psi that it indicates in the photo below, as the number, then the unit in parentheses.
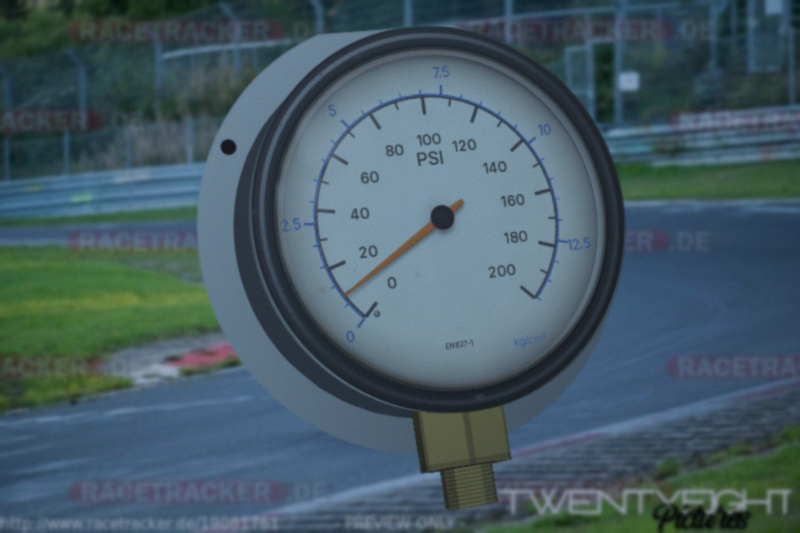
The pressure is 10 (psi)
